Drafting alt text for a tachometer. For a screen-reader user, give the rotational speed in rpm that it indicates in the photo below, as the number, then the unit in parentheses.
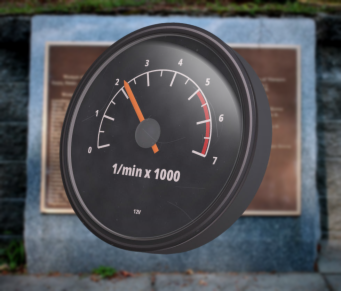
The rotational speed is 2250 (rpm)
